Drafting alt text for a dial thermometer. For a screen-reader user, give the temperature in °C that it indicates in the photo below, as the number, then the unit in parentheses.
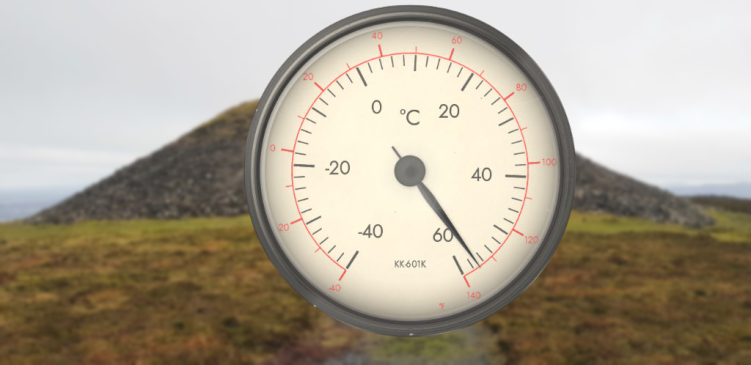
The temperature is 57 (°C)
